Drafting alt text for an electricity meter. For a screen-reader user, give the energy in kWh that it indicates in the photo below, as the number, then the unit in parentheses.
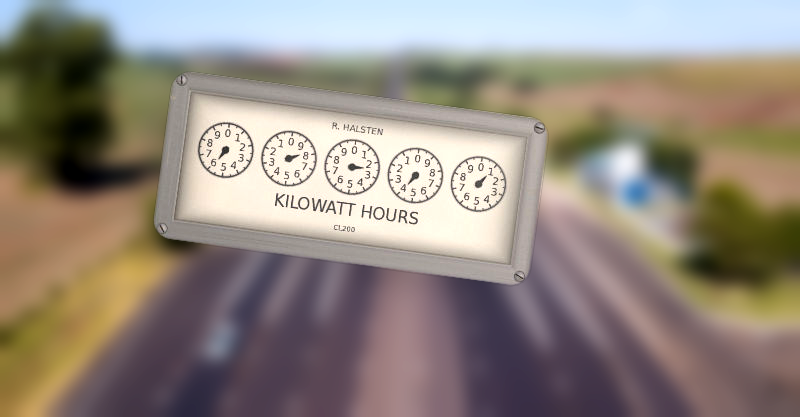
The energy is 58241 (kWh)
